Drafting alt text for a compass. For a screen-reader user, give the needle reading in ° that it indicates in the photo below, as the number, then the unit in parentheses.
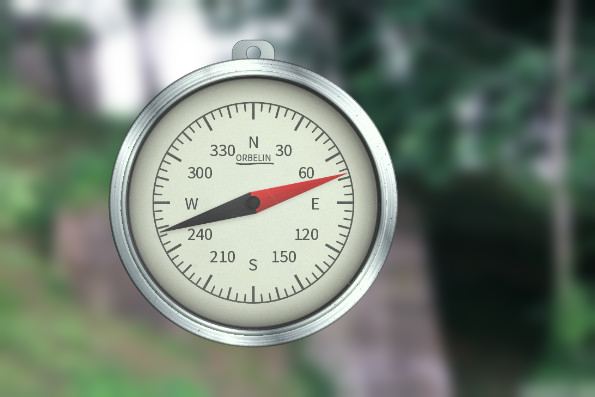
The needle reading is 72.5 (°)
